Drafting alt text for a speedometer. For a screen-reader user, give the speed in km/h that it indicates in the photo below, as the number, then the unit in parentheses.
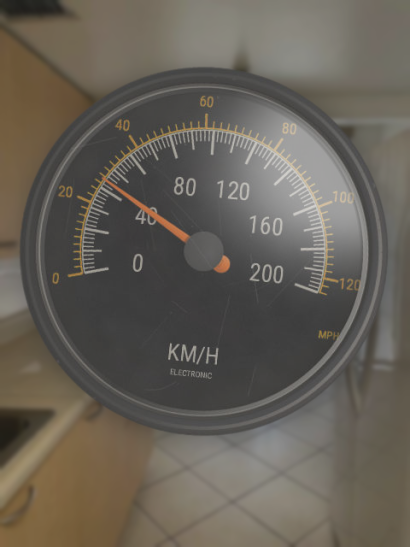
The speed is 44 (km/h)
